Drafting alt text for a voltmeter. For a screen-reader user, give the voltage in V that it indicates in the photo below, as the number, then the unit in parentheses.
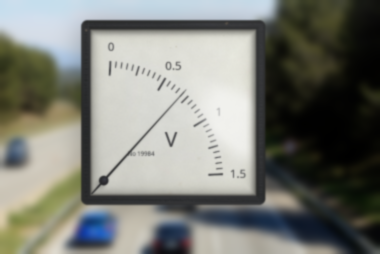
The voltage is 0.7 (V)
